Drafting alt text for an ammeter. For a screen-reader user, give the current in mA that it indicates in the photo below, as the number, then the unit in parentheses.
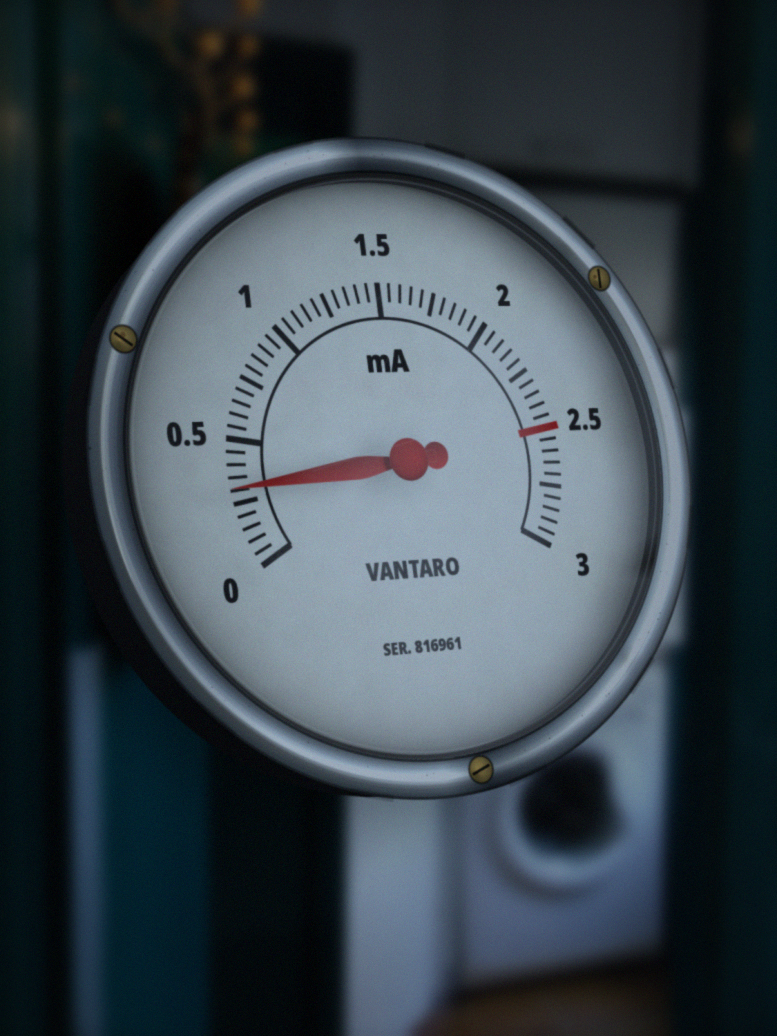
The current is 0.3 (mA)
